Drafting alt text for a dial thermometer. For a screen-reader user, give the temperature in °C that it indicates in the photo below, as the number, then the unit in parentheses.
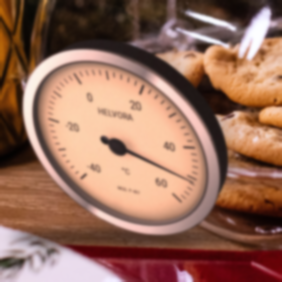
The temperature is 50 (°C)
